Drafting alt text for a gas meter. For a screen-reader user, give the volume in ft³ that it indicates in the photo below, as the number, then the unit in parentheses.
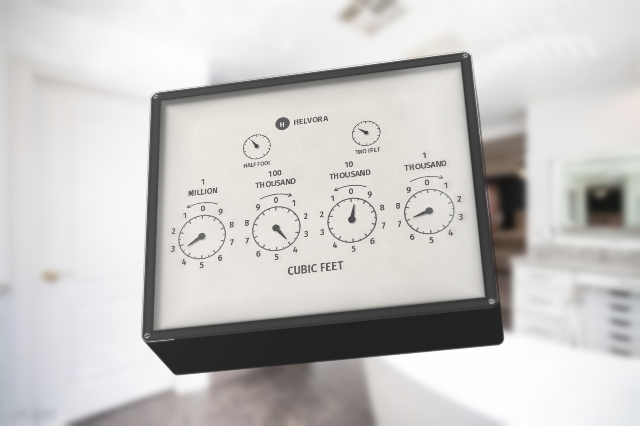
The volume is 339700 (ft³)
